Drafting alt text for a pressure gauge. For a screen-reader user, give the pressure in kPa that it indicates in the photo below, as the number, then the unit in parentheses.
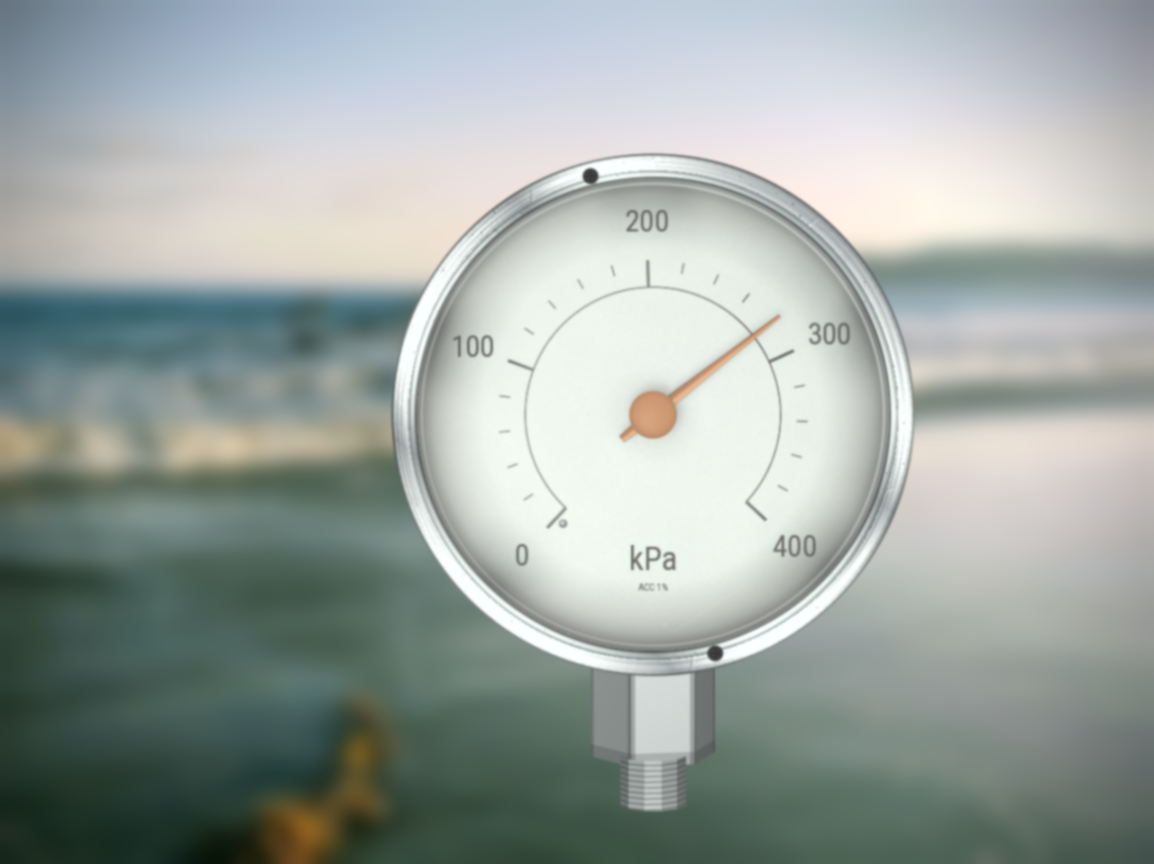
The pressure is 280 (kPa)
